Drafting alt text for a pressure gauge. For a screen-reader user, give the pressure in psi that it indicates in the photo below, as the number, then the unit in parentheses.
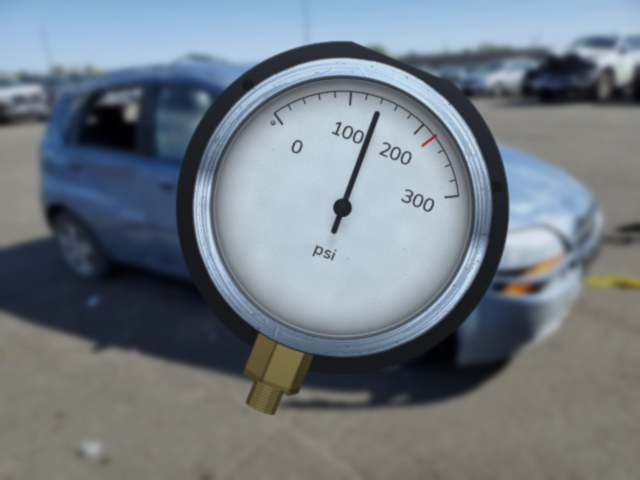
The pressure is 140 (psi)
